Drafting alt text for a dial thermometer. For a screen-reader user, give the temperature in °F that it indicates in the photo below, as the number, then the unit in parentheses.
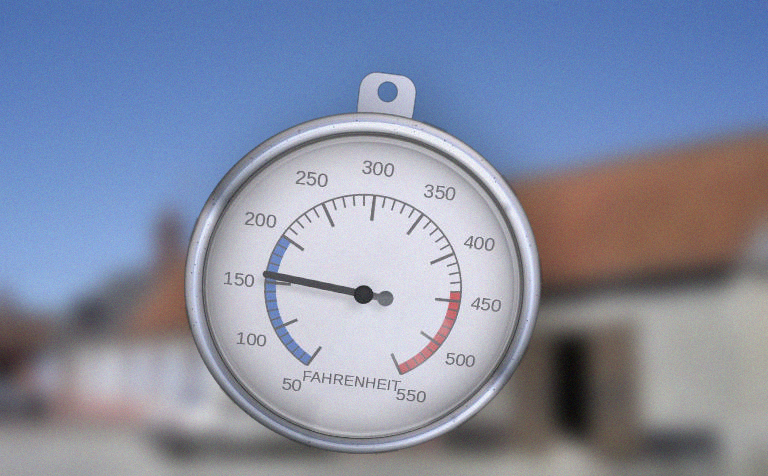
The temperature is 160 (°F)
